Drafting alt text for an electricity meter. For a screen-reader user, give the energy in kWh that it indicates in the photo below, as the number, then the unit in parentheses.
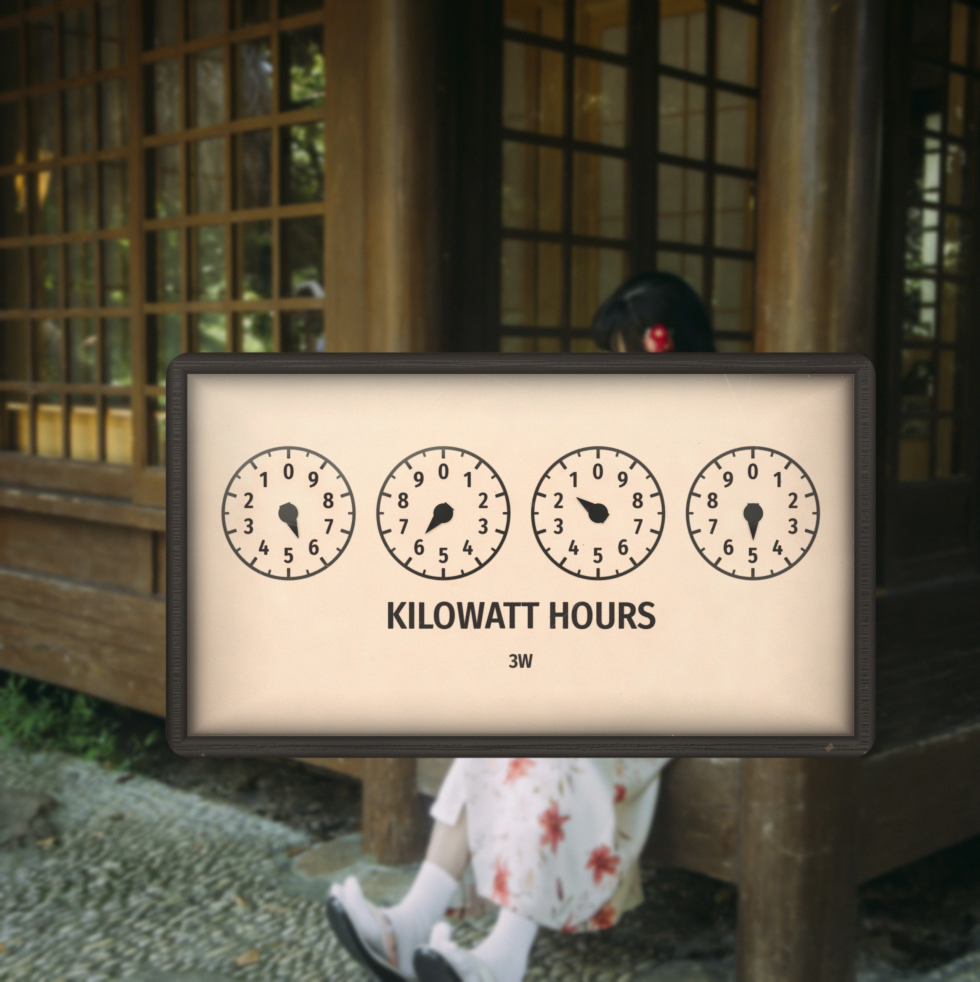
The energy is 5615 (kWh)
